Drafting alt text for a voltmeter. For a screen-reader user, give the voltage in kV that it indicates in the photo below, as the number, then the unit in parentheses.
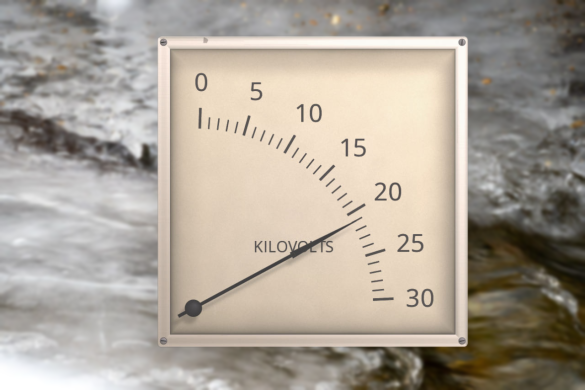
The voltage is 21 (kV)
